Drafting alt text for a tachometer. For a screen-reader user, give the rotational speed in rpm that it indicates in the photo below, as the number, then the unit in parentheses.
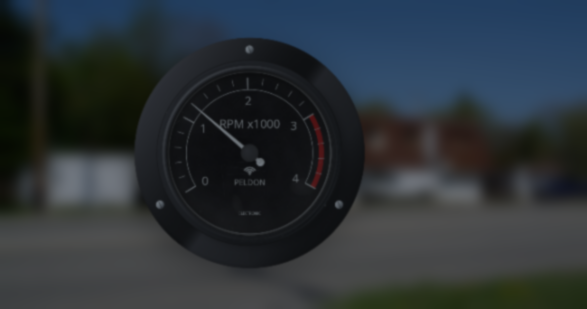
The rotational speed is 1200 (rpm)
